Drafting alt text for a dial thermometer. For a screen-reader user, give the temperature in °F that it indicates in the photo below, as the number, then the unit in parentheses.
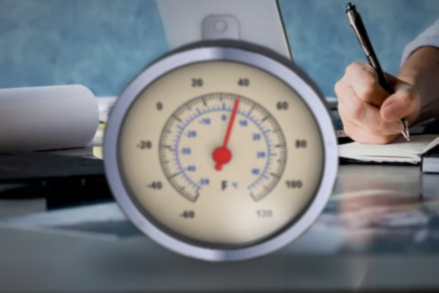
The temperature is 40 (°F)
